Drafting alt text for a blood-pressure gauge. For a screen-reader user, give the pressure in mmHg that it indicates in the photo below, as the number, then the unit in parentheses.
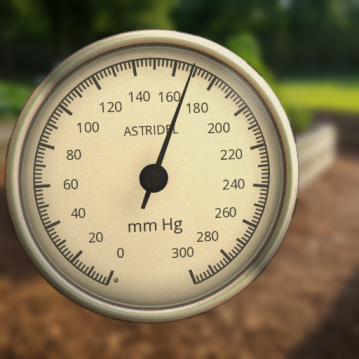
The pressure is 168 (mmHg)
